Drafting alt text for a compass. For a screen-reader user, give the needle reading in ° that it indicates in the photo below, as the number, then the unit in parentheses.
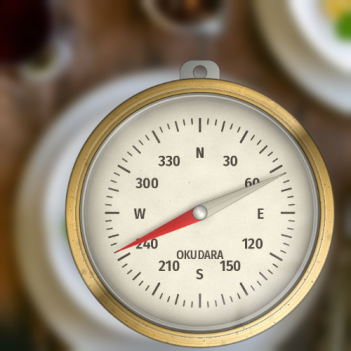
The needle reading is 245 (°)
